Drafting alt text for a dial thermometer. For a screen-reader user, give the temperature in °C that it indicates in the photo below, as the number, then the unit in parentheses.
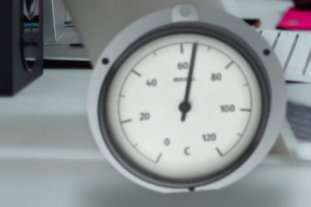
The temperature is 65 (°C)
